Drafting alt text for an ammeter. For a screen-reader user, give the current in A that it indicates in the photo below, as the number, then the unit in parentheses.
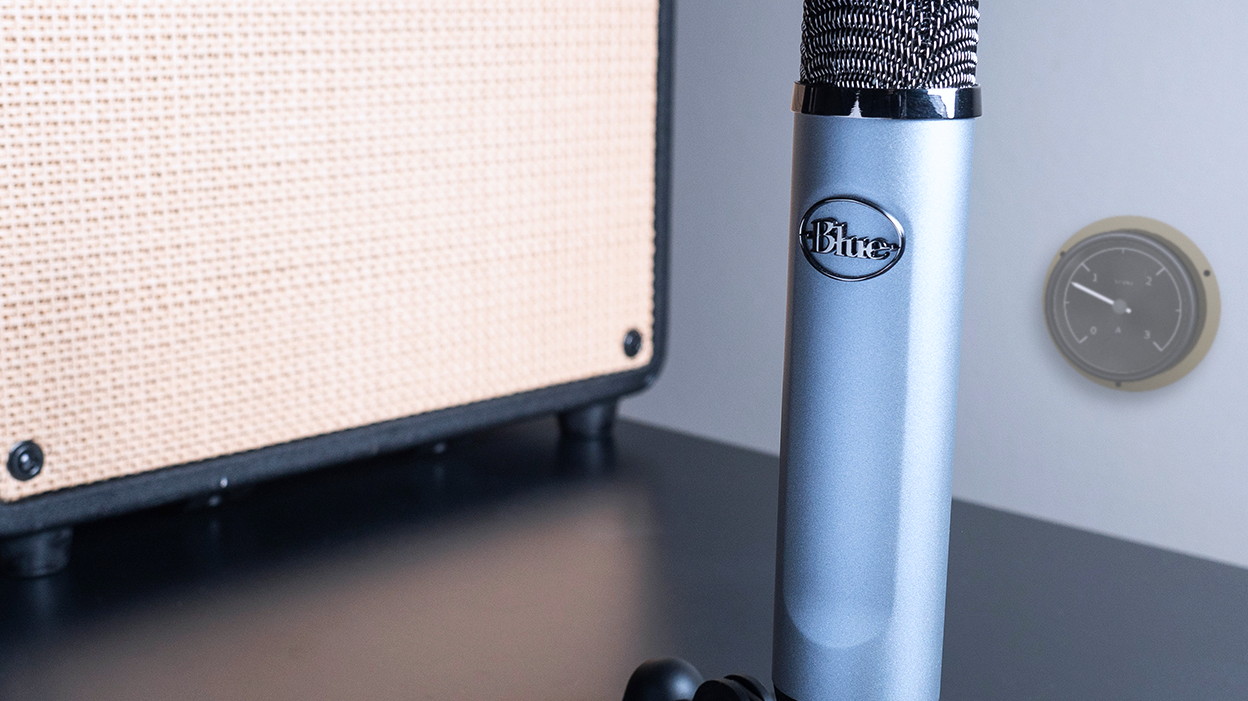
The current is 0.75 (A)
